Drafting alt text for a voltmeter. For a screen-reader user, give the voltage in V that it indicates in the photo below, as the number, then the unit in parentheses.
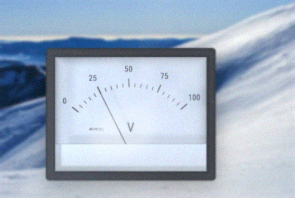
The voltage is 25 (V)
